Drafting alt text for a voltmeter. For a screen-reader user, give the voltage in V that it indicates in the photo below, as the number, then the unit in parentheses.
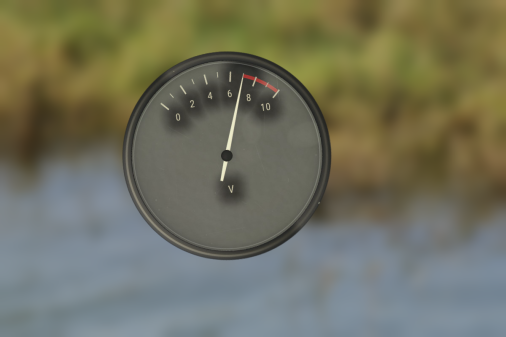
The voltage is 7 (V)
